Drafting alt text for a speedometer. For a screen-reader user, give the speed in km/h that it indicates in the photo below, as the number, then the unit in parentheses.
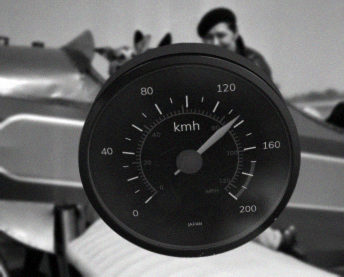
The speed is 135 (km/h)
